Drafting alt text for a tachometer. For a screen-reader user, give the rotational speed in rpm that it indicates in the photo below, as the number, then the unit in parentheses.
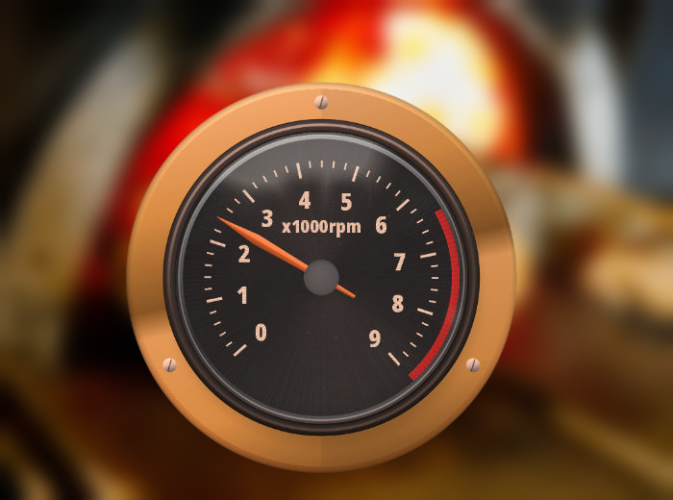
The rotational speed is 2400 (rpm)
